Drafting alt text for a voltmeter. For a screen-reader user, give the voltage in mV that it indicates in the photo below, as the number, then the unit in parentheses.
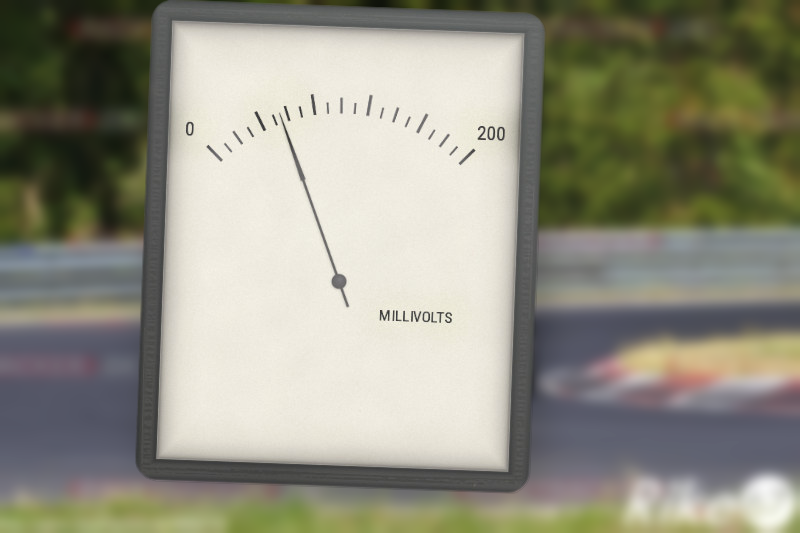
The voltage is 55 (mV)
